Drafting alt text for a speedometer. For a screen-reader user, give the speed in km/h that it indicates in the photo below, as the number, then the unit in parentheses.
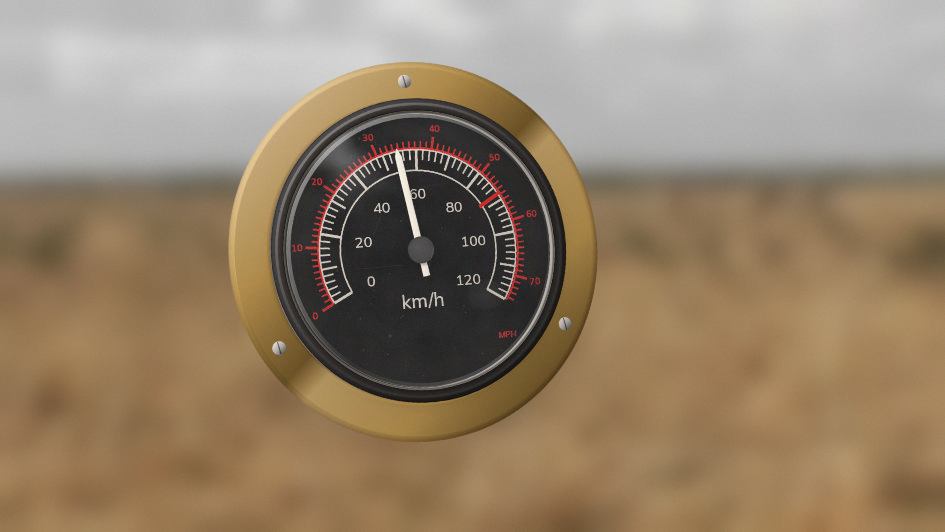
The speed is 54 (km/h)
